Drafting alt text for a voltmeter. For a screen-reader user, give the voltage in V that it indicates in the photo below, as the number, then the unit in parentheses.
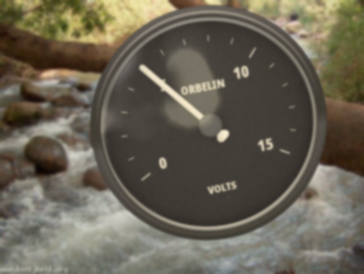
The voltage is 5 (V)
